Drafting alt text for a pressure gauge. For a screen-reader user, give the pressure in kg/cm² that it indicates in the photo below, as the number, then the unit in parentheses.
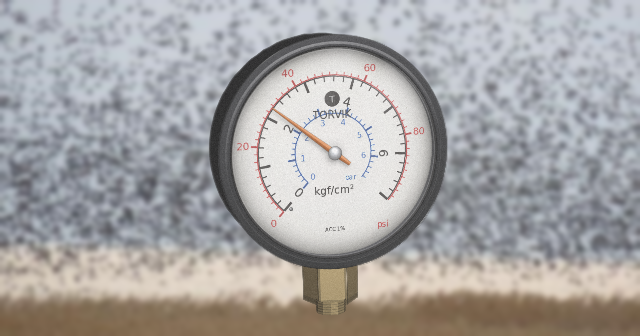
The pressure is 2.2 (kg/cm²)
